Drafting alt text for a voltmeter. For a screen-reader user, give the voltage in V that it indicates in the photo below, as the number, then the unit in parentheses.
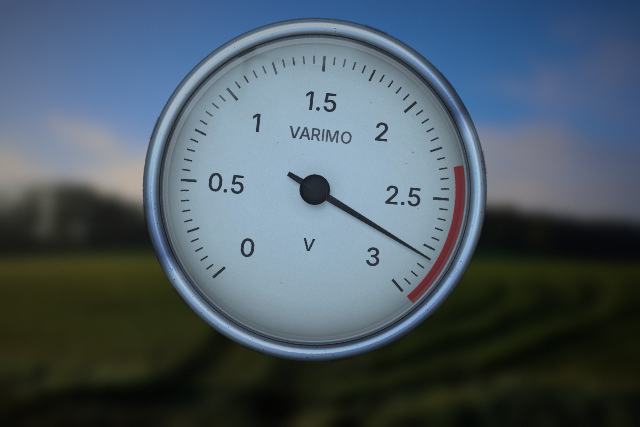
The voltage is 2.8 (V)
